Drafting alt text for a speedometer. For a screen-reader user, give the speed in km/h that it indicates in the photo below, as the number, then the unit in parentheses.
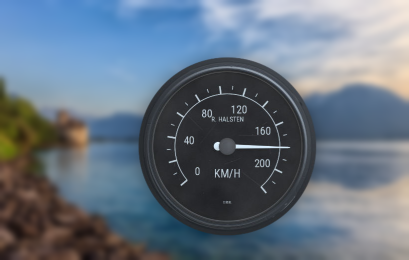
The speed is 180 (km/h)
